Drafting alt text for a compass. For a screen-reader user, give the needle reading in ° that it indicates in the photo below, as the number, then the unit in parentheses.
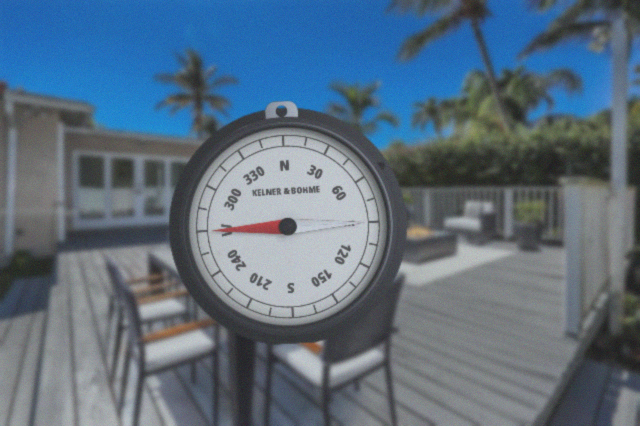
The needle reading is 270 (°)
